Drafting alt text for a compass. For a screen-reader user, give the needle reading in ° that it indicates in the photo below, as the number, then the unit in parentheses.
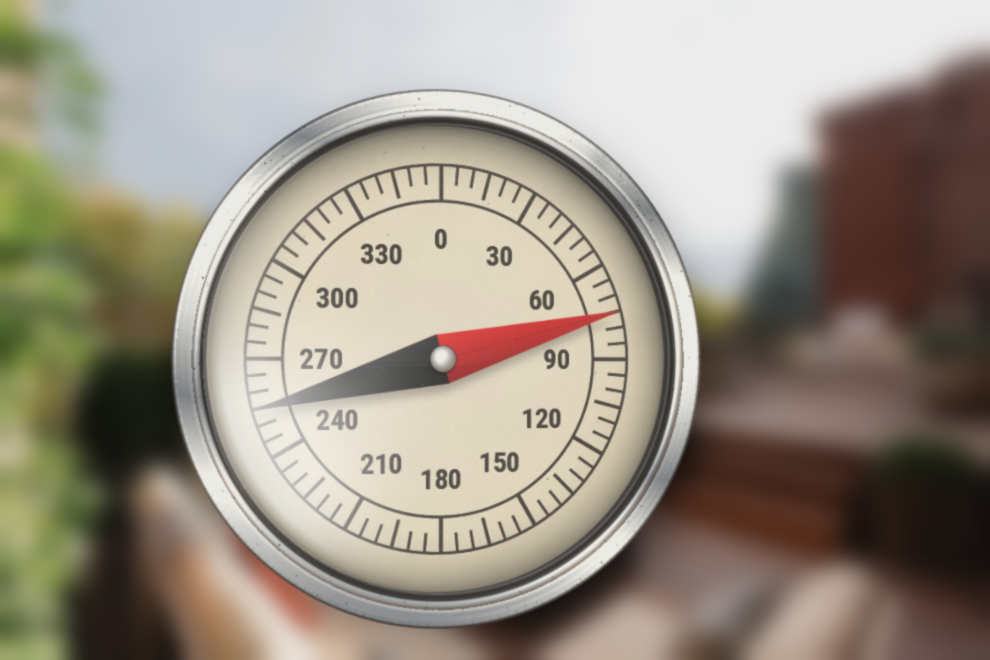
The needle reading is 75 (°)
